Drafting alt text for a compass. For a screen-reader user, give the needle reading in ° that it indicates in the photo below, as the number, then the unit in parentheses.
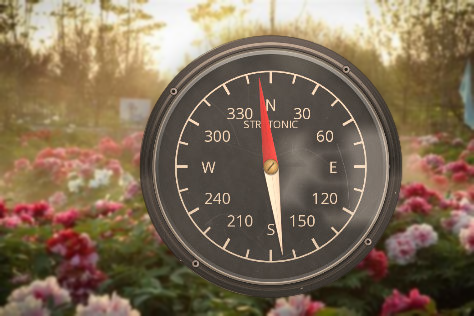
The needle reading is 352.5 (°)
